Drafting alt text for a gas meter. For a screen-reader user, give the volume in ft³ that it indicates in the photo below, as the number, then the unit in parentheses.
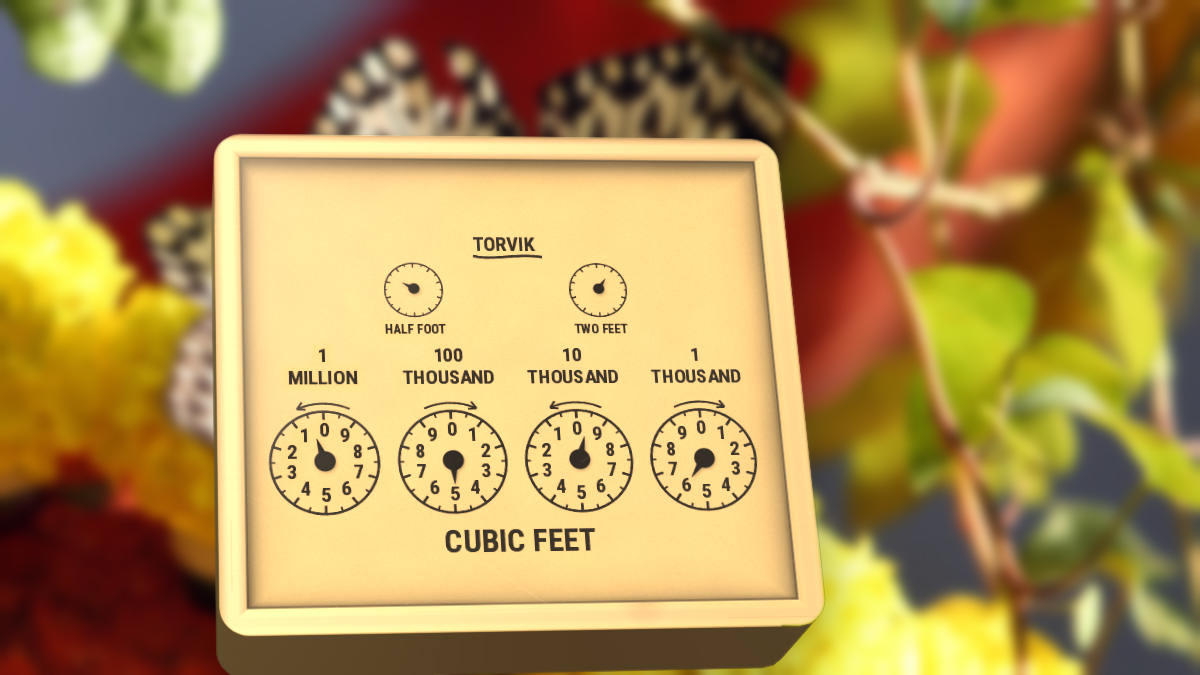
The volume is 49600 (ft³)
